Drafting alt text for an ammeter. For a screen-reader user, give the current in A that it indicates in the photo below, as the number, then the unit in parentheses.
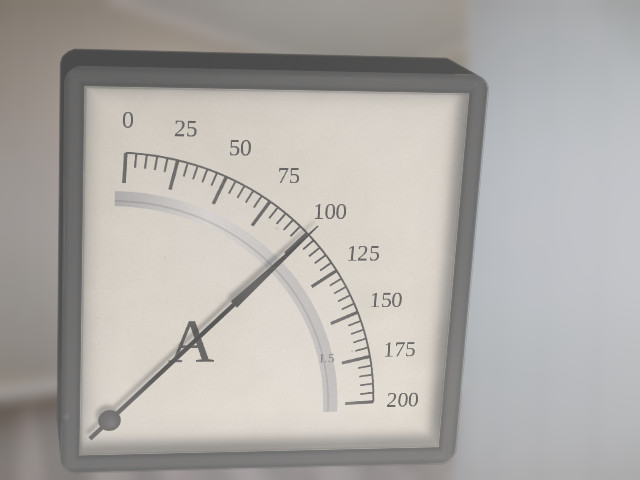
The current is 100 (A)
